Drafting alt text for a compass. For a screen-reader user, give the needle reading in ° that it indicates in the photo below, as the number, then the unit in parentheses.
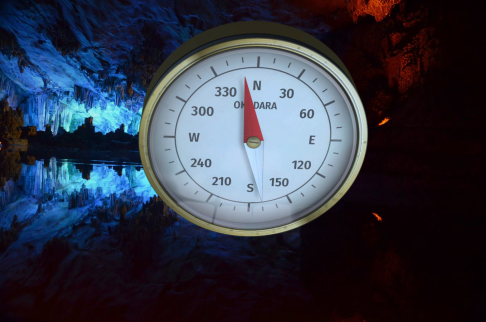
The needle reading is 350 (°)
